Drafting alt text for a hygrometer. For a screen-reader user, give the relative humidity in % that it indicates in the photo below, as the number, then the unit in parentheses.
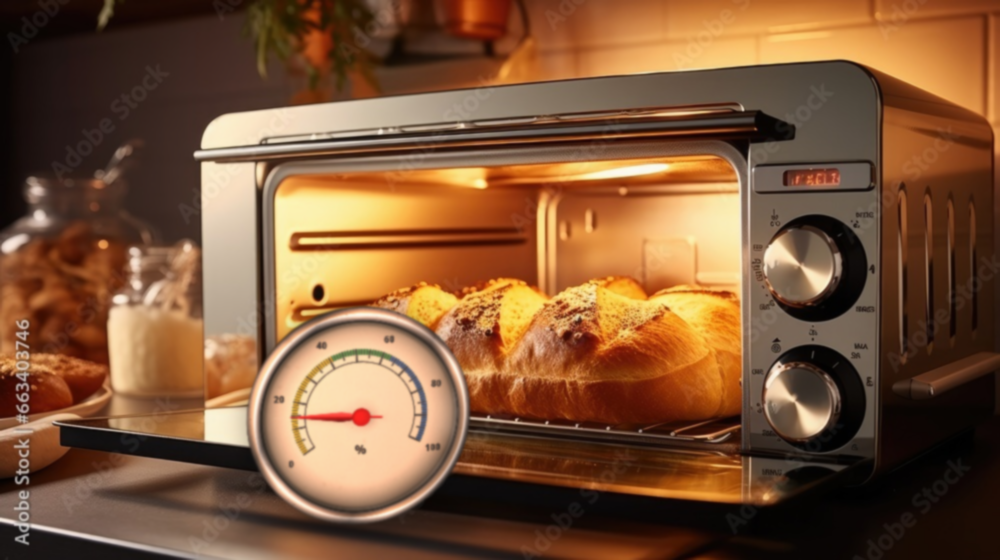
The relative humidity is 15 (%)
